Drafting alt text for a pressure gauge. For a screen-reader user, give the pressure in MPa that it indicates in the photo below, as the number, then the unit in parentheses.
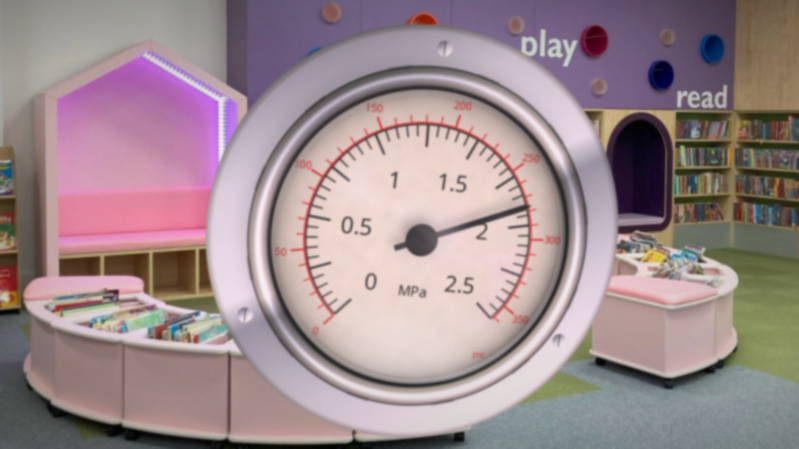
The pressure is 1.9 (MPa)
